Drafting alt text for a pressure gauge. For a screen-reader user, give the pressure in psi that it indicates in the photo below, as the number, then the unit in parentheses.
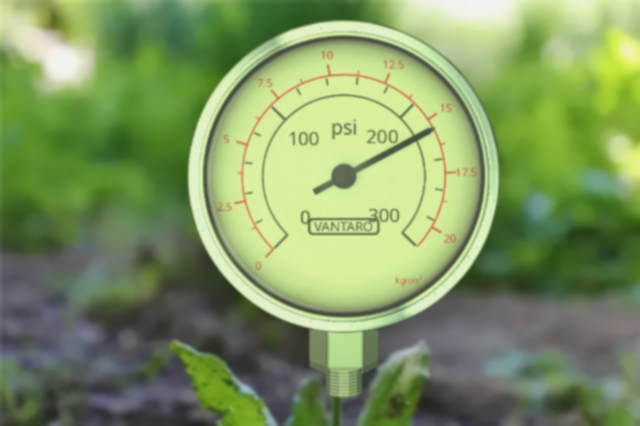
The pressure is 220 (psi)
